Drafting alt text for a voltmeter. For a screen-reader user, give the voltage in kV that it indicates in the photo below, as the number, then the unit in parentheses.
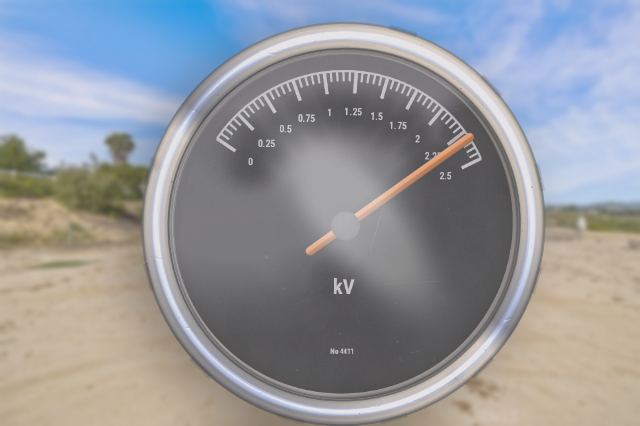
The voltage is 2.3 (kV)
